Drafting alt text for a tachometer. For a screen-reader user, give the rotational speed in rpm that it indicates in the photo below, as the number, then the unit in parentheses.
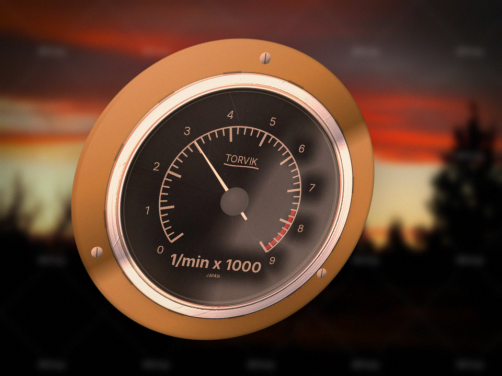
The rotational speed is 3000 (rpm)
